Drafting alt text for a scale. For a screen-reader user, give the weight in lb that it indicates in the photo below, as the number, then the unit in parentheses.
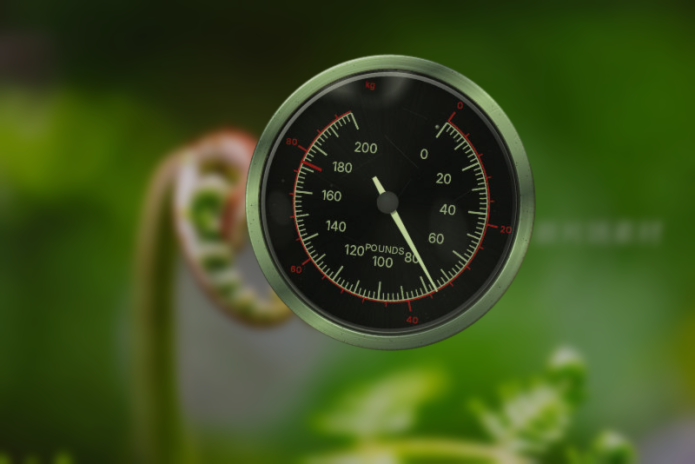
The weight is 76 (lb)
